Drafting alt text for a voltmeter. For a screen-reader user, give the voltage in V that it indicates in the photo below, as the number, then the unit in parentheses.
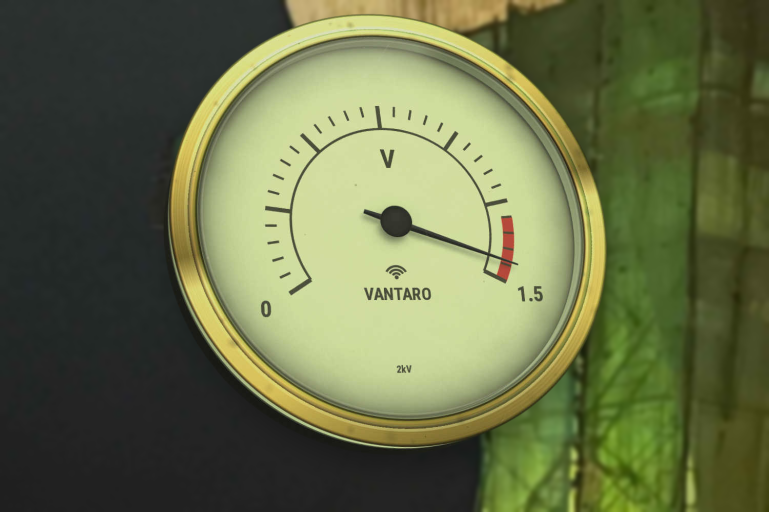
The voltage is 1.45 (V)
